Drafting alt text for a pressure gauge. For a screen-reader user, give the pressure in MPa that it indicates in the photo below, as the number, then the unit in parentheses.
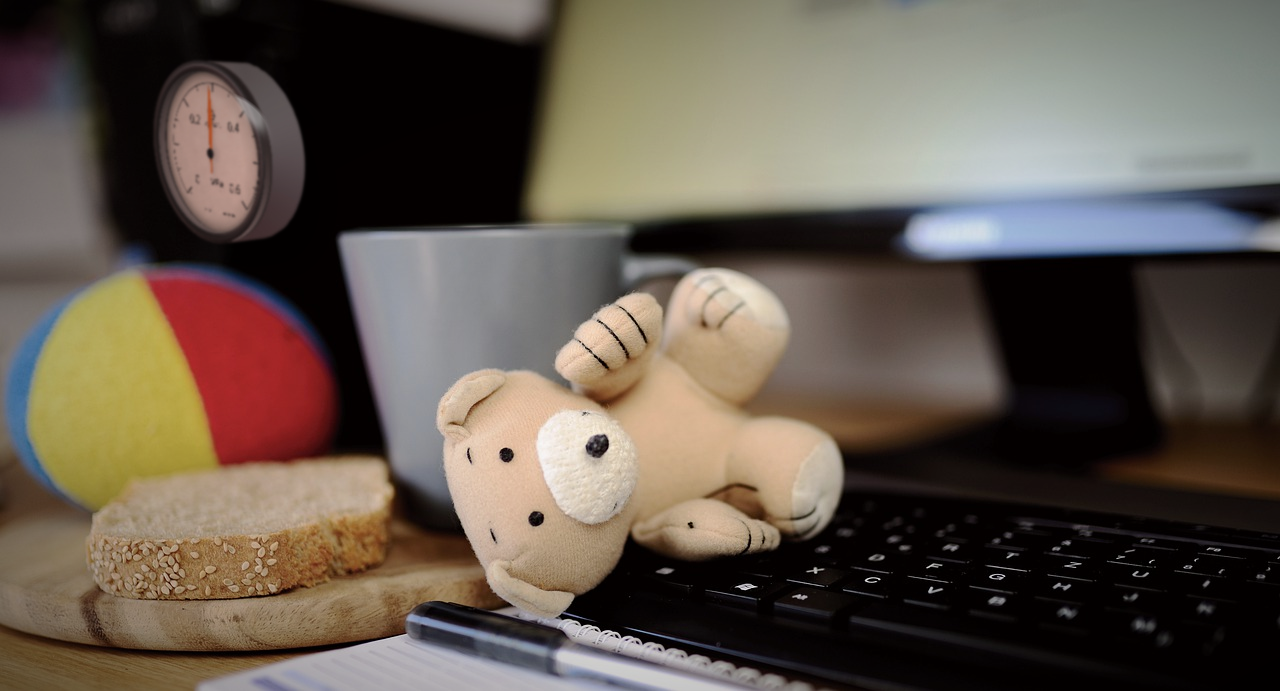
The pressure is 0.3 (MPa)
